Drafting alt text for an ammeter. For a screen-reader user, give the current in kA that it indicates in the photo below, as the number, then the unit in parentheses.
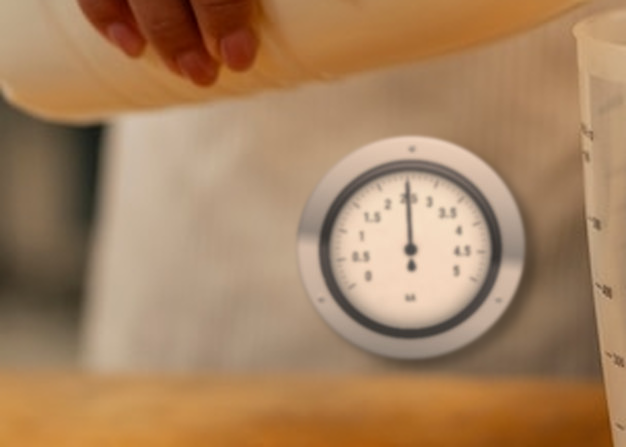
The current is 2.5 (kA)
